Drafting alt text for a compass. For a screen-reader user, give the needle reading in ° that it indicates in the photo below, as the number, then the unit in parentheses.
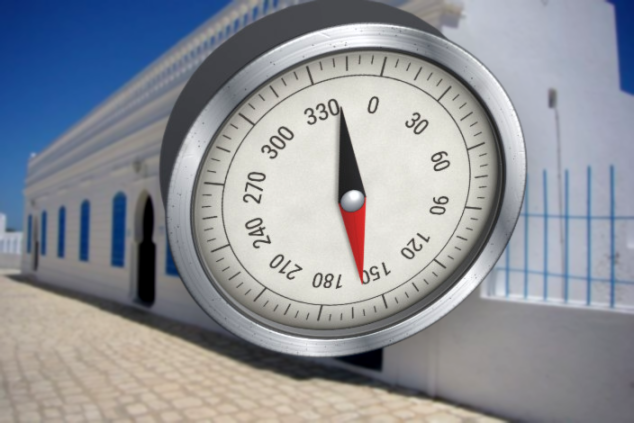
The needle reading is 160 (°)
